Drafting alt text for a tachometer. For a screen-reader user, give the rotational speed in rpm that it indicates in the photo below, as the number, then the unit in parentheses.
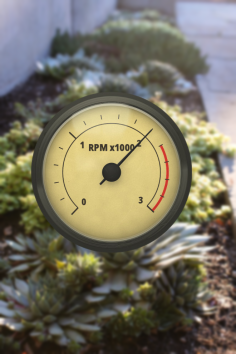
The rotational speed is 2000 (rpm)
